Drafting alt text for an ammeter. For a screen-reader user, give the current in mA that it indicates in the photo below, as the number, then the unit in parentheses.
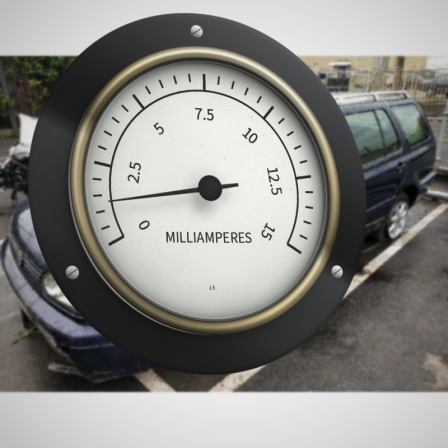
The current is 1.25 (mA)
